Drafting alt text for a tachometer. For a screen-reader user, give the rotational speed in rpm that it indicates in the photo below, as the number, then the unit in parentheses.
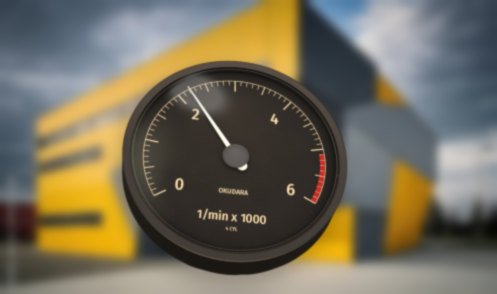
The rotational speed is 2200 (rpm)
